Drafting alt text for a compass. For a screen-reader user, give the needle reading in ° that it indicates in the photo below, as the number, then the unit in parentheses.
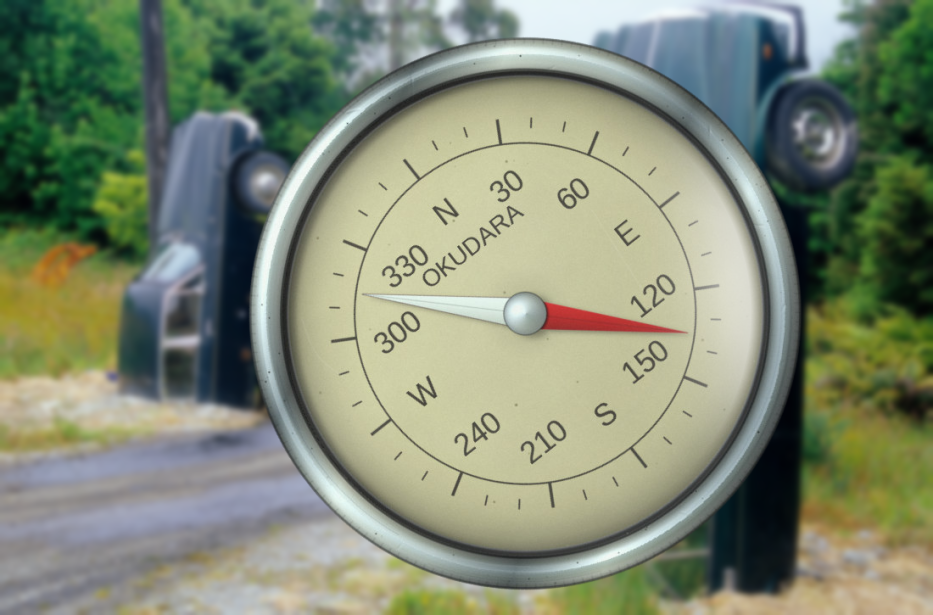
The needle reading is 135 (°)
